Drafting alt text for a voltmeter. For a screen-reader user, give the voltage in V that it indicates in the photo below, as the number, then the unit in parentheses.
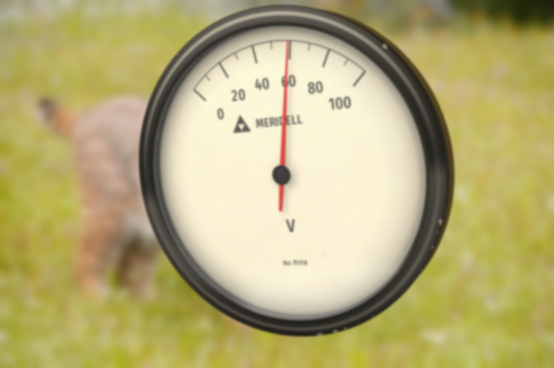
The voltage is 60 (V)
